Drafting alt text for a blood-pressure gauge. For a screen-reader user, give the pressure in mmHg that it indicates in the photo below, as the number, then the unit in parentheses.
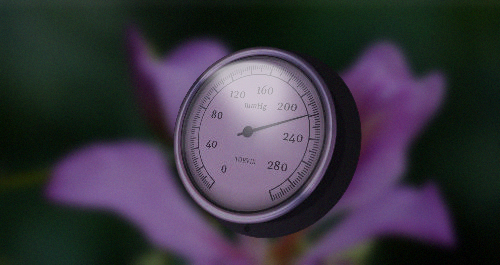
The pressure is 220 (mmHg)
